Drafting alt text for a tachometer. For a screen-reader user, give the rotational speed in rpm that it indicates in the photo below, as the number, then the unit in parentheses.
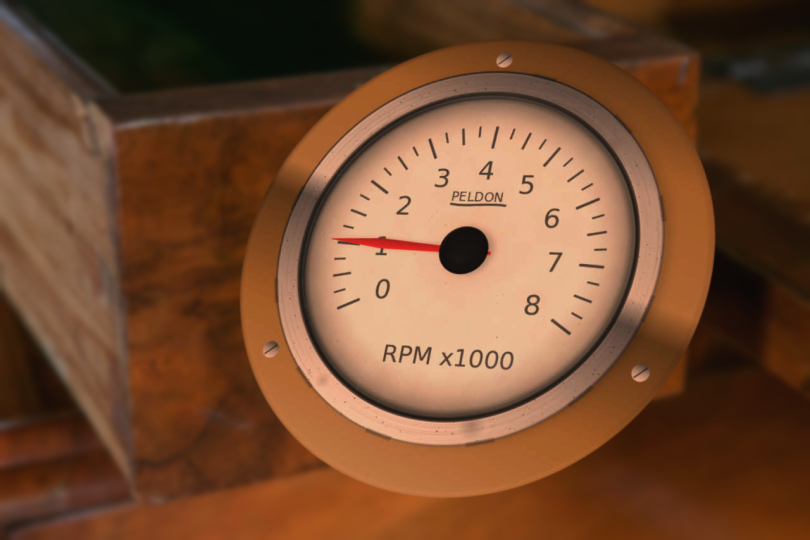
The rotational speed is 1000 (rpm)
